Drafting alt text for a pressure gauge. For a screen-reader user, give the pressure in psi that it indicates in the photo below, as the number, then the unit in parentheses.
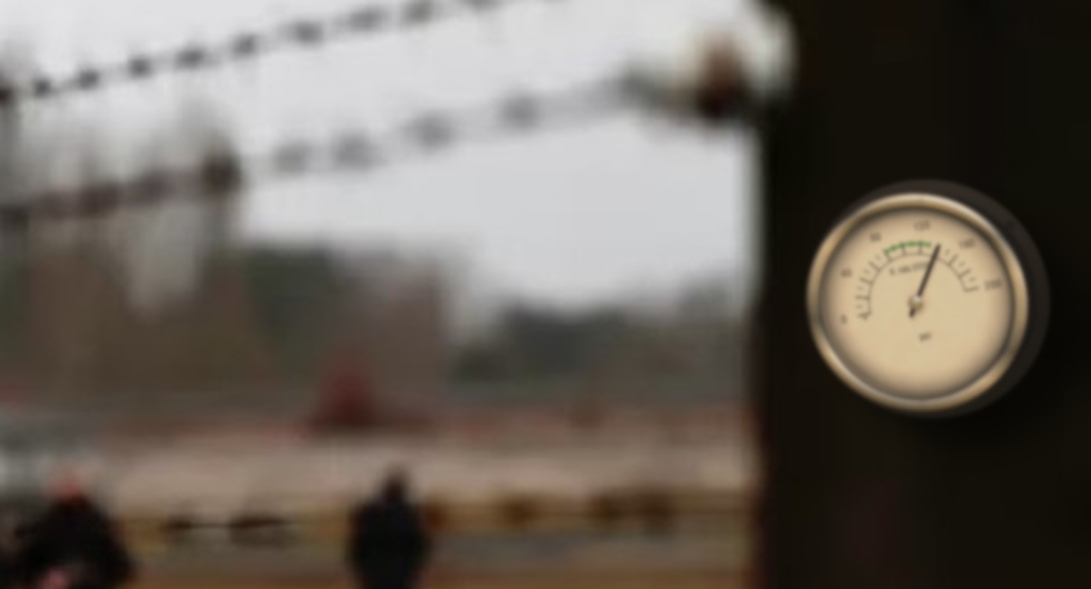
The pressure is 140 (psi)
